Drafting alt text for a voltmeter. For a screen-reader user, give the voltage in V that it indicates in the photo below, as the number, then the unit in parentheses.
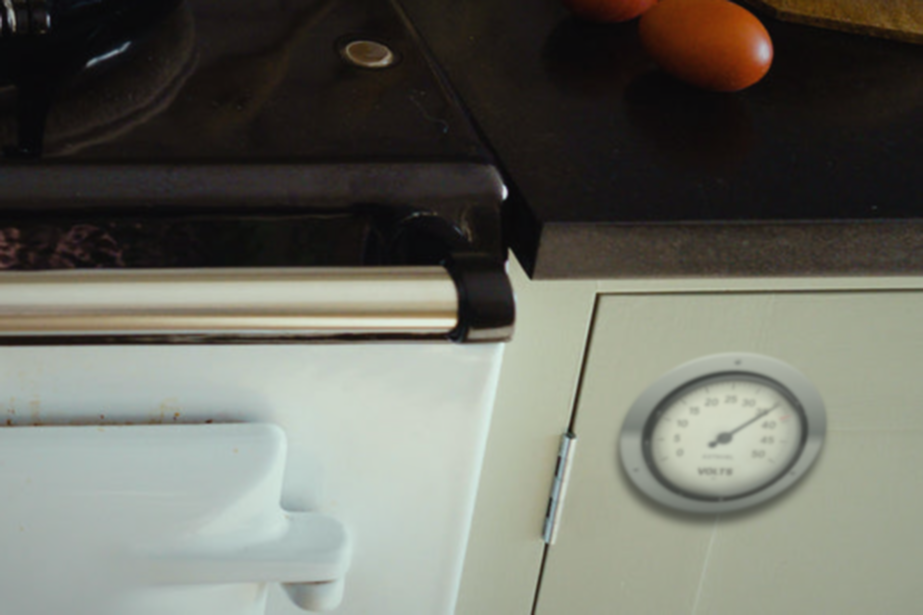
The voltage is 35 (V)
